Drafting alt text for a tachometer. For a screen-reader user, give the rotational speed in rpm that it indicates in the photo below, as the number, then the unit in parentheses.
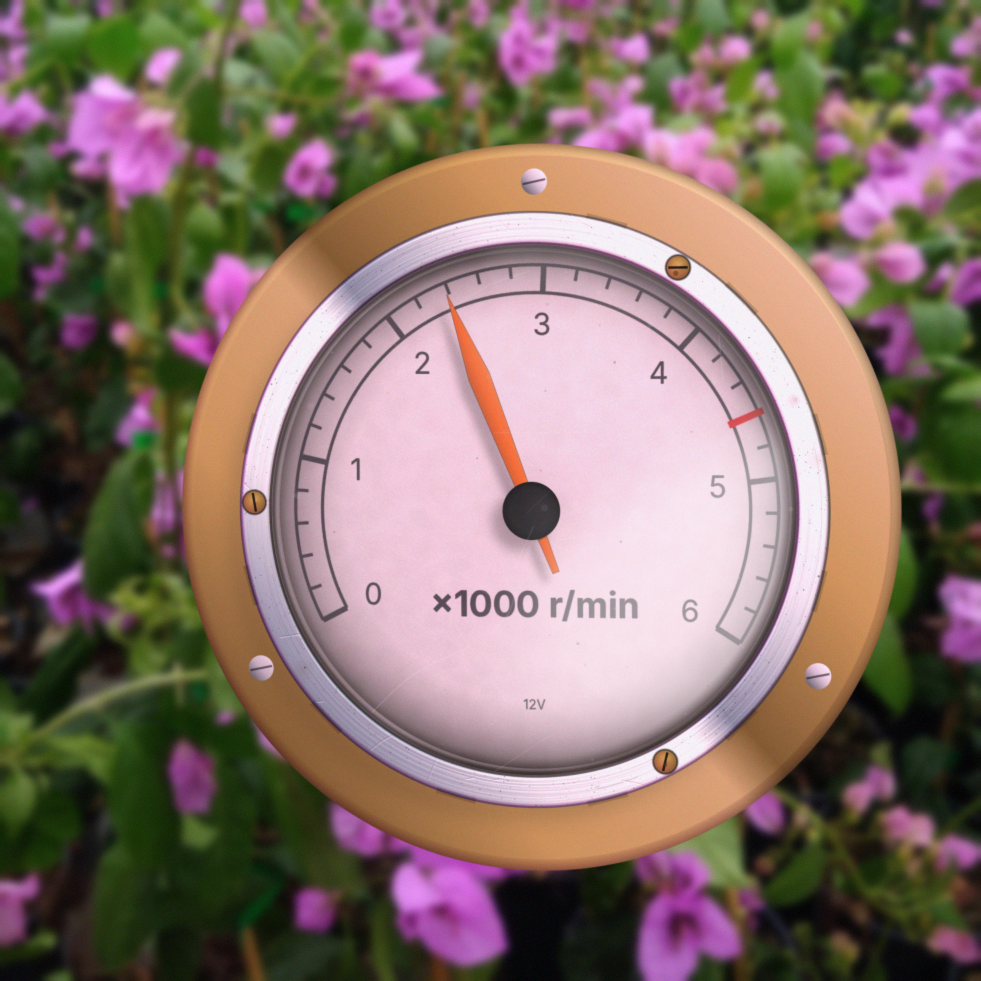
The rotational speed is 2400 (rpm)
